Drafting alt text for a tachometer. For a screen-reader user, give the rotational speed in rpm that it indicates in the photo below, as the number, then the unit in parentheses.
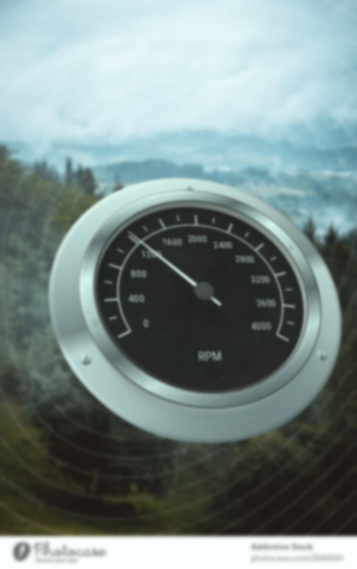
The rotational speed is 1200 (rpm)
